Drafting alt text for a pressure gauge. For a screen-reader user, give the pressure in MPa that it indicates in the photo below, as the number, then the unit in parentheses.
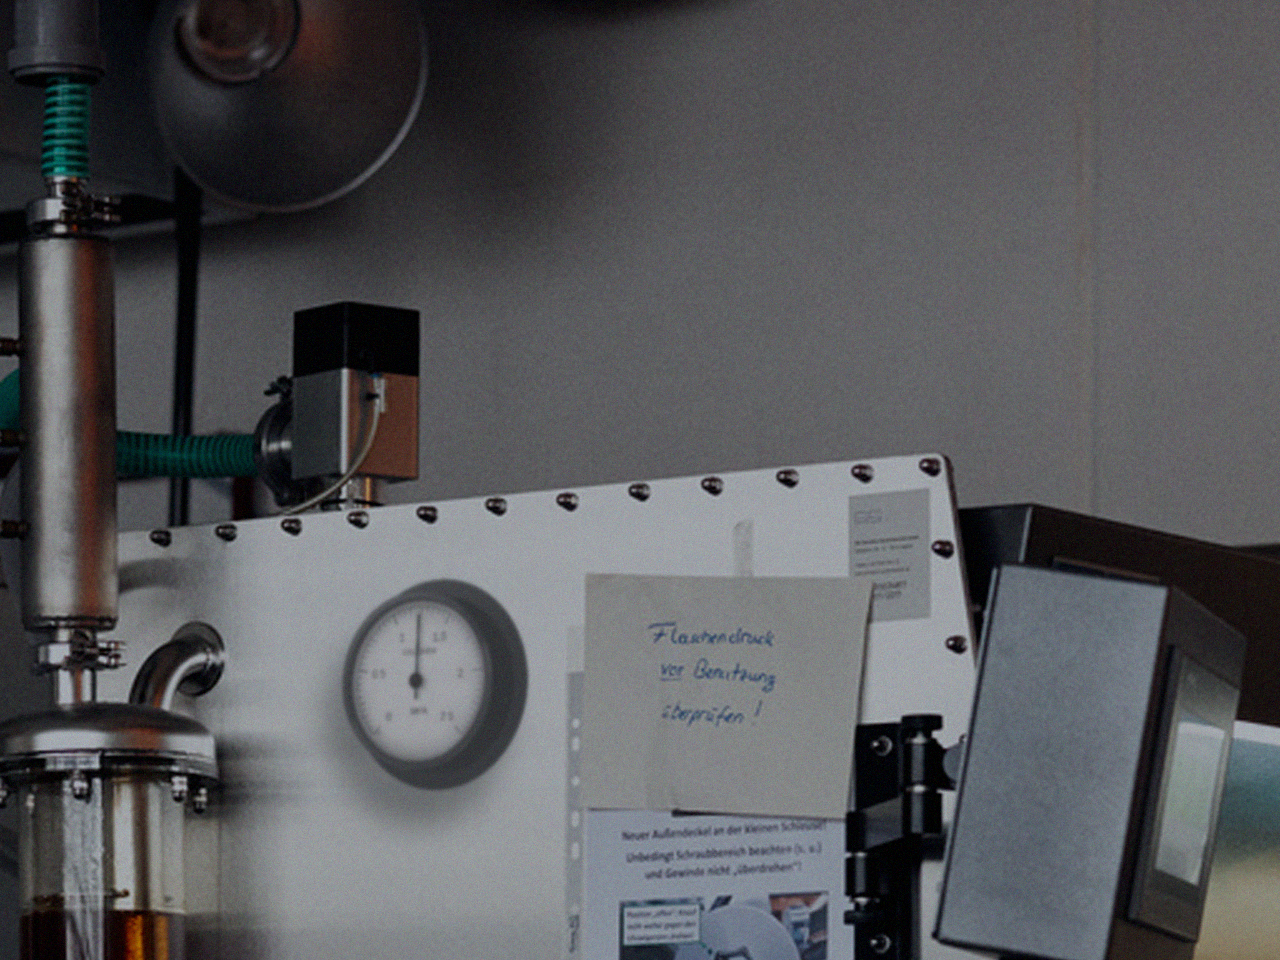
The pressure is 1.25 (MPa)
